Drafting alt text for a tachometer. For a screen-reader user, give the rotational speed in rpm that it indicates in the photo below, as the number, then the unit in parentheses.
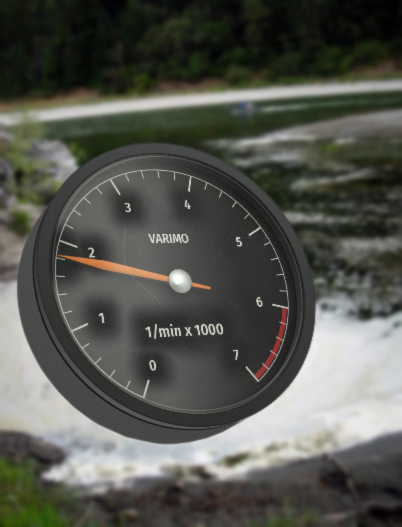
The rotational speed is 1800 (rpm)
